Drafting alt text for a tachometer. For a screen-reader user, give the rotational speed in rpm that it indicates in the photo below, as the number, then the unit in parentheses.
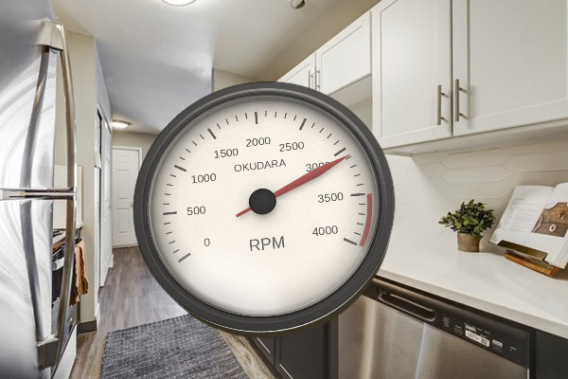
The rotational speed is 3100 (rpm)
